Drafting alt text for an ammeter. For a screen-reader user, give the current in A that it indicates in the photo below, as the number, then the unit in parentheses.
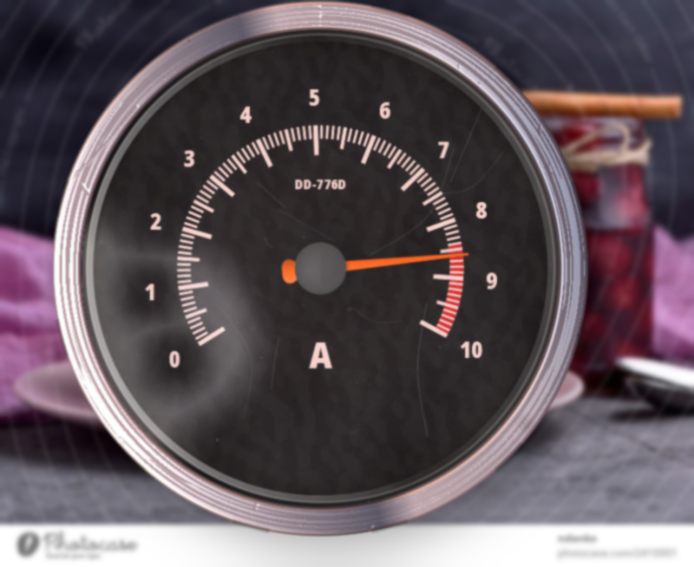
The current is 8.6 (A)
